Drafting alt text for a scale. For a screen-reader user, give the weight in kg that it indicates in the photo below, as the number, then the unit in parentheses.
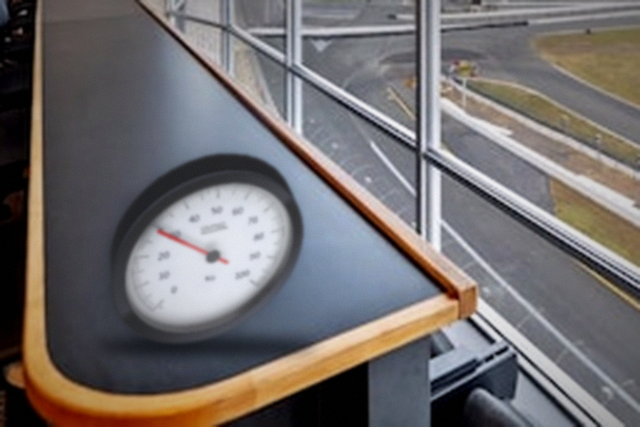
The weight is 30 (kg)
